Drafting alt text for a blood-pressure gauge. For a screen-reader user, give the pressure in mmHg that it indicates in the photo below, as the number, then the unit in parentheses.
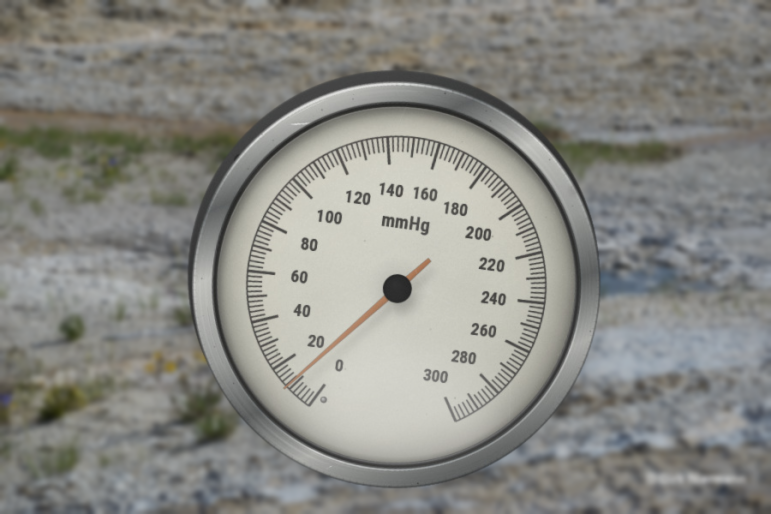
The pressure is 12 (mmHg)
